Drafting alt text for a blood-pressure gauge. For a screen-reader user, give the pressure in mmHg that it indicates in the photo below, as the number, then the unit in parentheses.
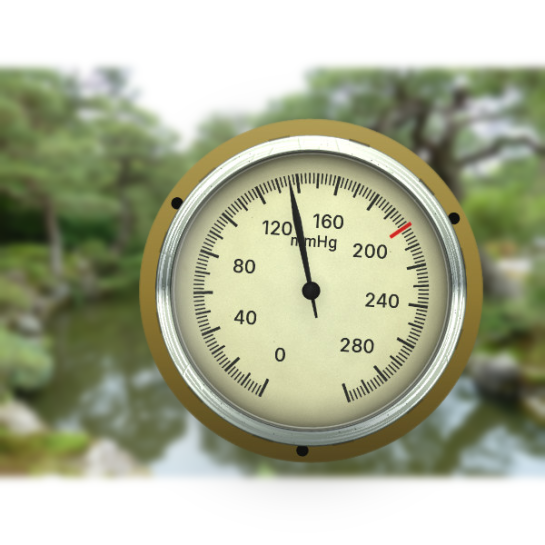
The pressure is 136 (mmHg)
